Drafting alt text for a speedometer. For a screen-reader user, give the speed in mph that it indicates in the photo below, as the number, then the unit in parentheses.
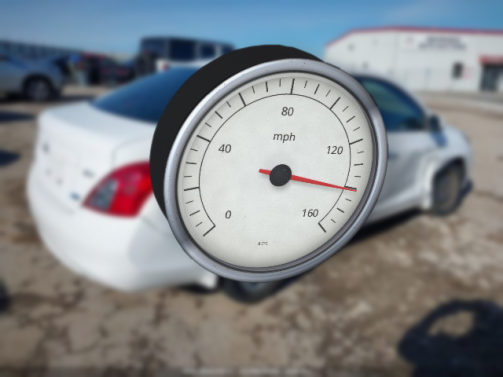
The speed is 140 (mph)
